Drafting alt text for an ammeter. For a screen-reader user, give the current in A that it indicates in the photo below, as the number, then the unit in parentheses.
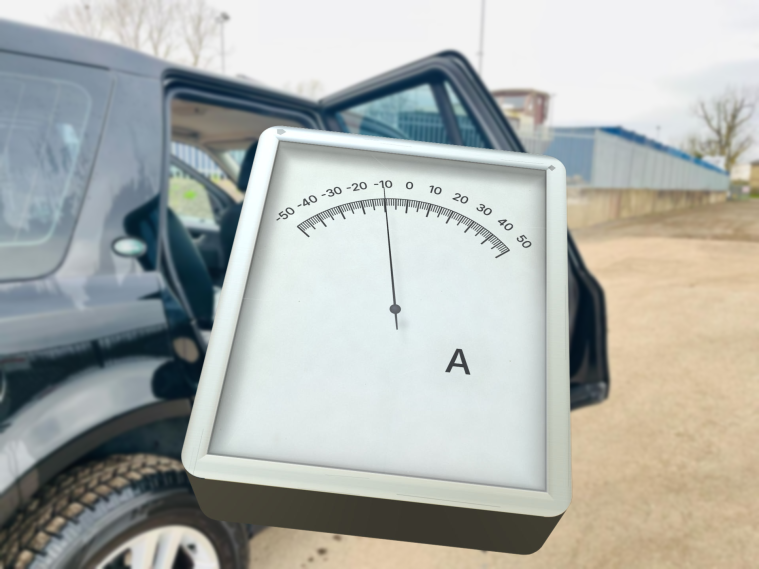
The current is -10 (A)
